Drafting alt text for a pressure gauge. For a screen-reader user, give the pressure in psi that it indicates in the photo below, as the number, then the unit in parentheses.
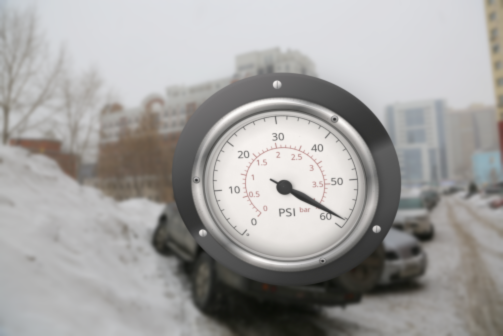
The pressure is 58 (psi)
